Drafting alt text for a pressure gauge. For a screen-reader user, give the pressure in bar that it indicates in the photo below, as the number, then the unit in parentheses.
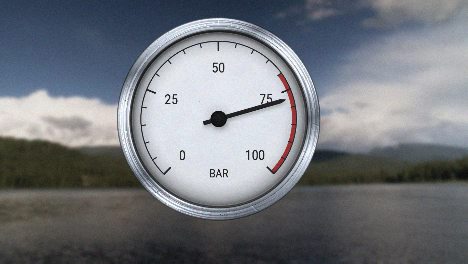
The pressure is 77.5 (bar)
